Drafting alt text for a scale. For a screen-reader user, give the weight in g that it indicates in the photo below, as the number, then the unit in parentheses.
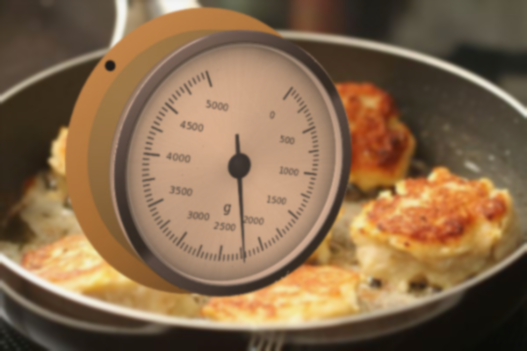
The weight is 2250 (g)
